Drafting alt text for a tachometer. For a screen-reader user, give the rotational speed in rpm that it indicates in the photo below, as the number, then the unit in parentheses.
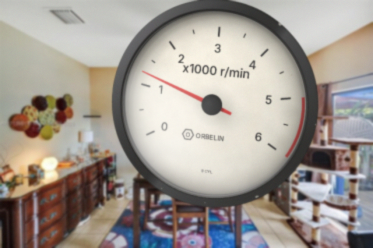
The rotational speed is 1250 (rpm)
